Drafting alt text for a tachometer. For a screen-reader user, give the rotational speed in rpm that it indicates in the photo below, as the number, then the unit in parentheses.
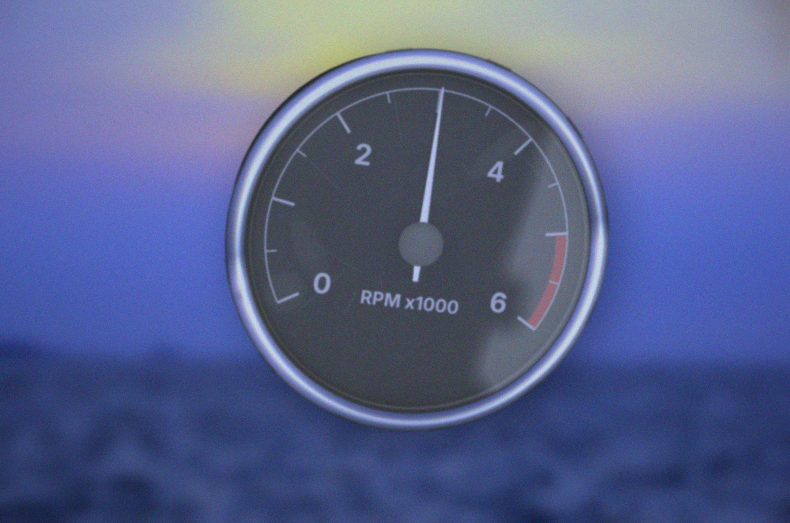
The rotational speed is 3000 (rpm)
